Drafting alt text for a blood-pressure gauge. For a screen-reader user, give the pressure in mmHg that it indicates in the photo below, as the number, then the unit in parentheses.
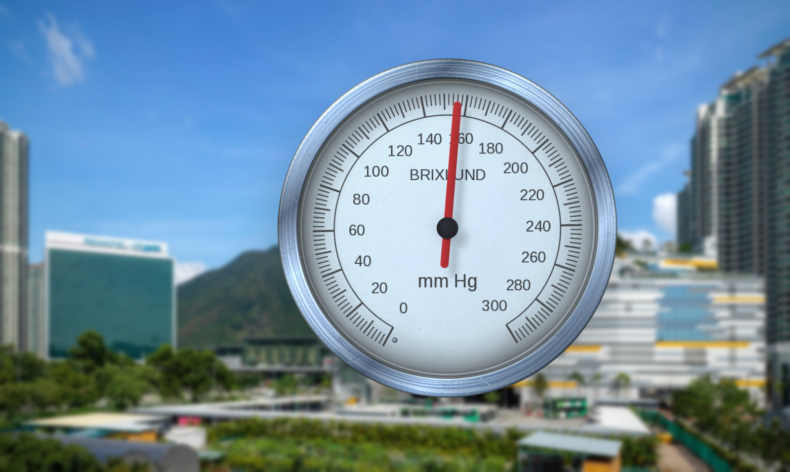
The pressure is 156 (mmHg)
